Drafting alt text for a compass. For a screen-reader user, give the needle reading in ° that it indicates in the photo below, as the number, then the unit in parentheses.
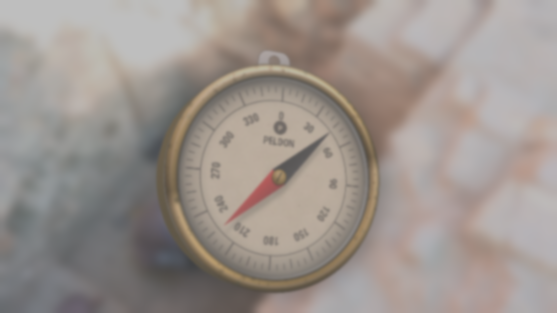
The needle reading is 225 (°)
